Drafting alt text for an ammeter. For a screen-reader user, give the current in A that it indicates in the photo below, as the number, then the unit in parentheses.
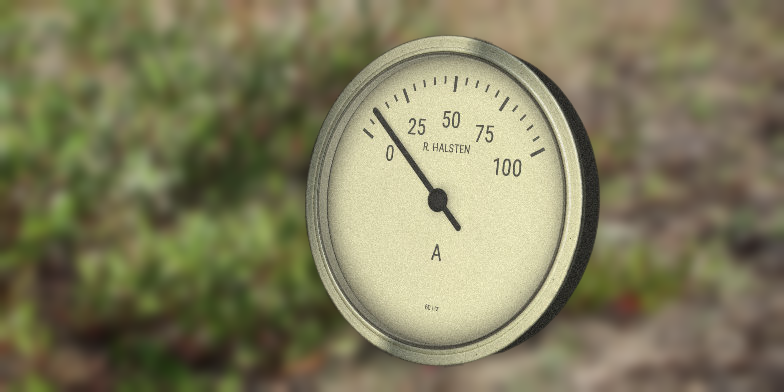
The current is 10 (A)
